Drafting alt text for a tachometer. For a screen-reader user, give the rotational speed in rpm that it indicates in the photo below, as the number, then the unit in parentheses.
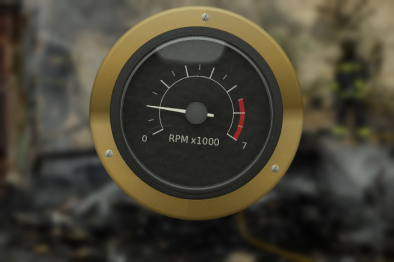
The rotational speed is 1000 (rpm)
